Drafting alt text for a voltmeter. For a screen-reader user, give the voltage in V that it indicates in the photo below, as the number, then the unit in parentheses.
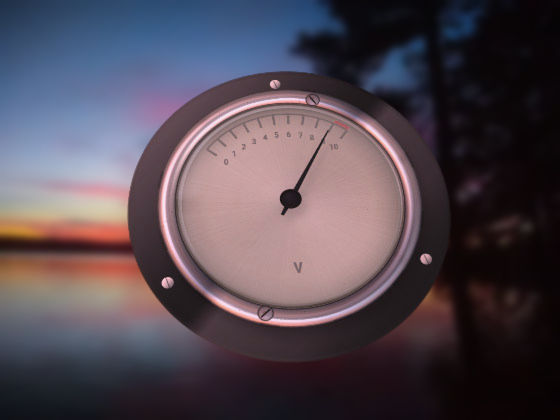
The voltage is 9 (V)
